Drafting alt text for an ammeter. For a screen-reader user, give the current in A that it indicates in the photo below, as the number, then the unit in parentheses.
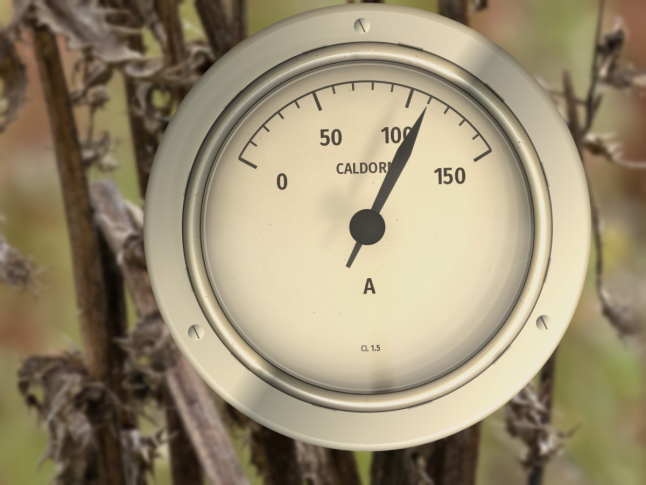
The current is 110 (A)
